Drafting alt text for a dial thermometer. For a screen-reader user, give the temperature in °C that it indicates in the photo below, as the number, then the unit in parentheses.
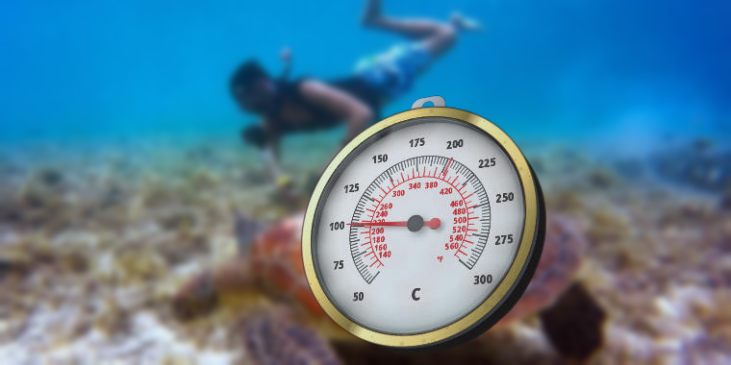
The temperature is 100 (°C)
